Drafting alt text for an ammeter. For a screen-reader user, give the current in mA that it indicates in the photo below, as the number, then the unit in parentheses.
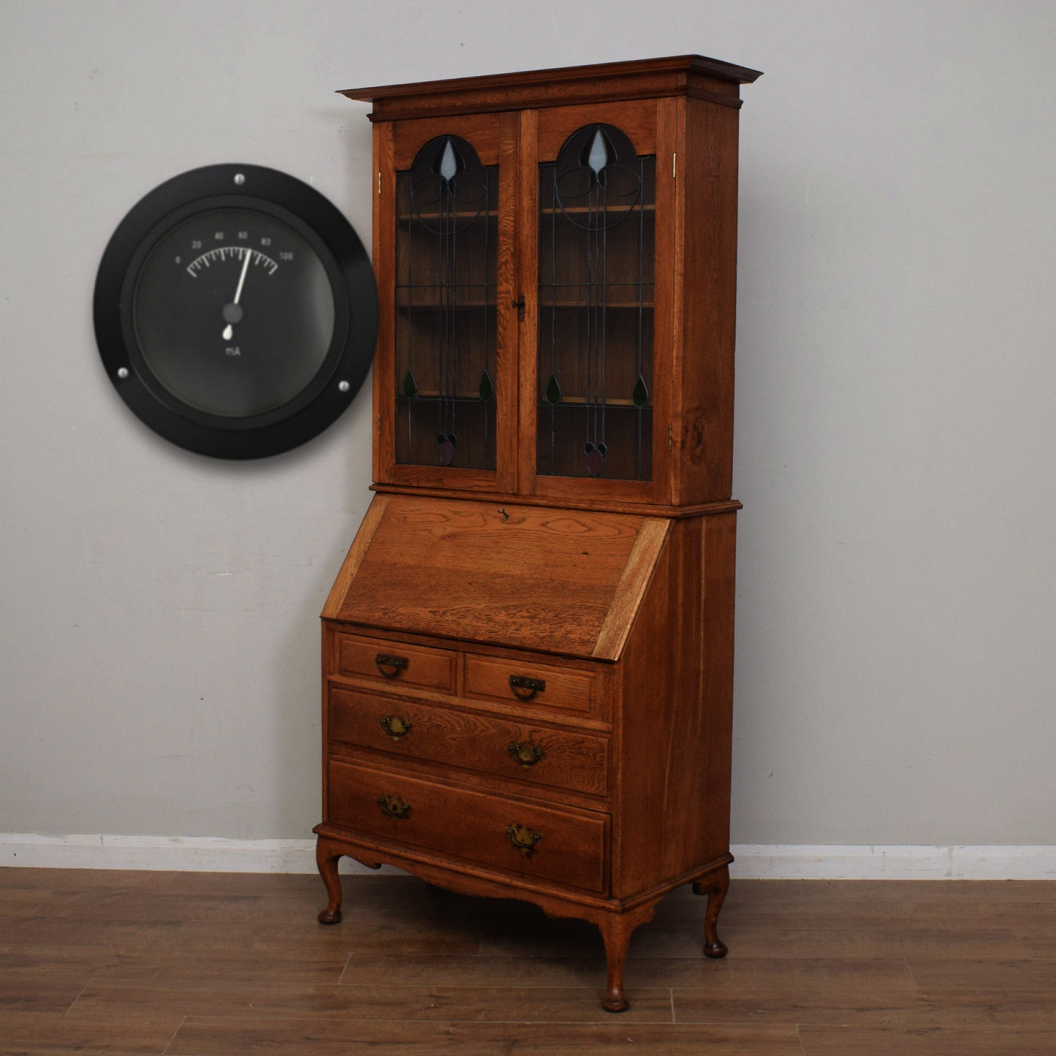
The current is 70 (mA)
